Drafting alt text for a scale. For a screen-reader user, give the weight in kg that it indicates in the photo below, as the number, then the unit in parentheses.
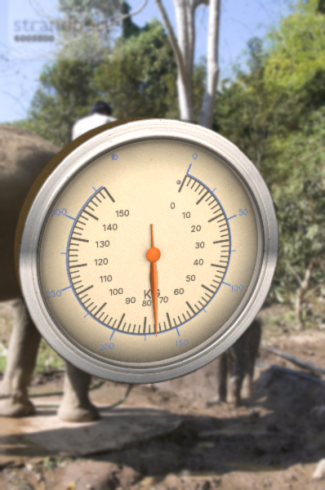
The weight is 76 (kg)
